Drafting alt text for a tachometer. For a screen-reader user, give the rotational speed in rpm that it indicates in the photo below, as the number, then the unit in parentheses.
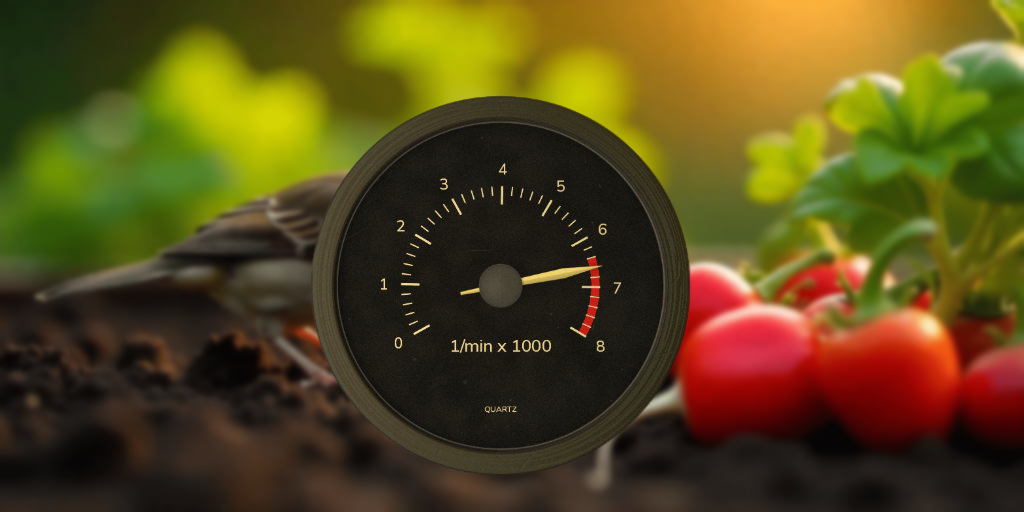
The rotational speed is 6600 (rpm)
